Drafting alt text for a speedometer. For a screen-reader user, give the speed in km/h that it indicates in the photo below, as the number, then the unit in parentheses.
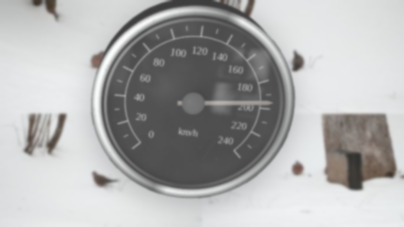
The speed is 195 (km/h)
